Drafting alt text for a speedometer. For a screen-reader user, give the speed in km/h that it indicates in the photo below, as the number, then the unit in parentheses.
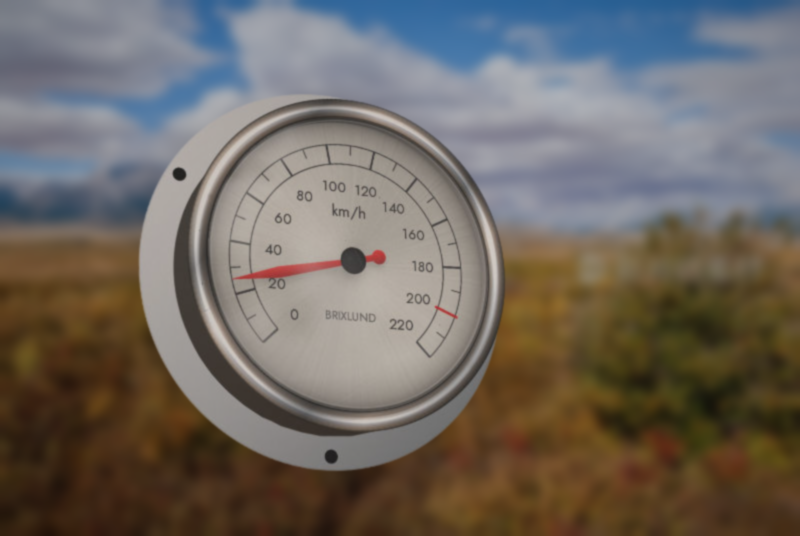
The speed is 25 (km/h)
